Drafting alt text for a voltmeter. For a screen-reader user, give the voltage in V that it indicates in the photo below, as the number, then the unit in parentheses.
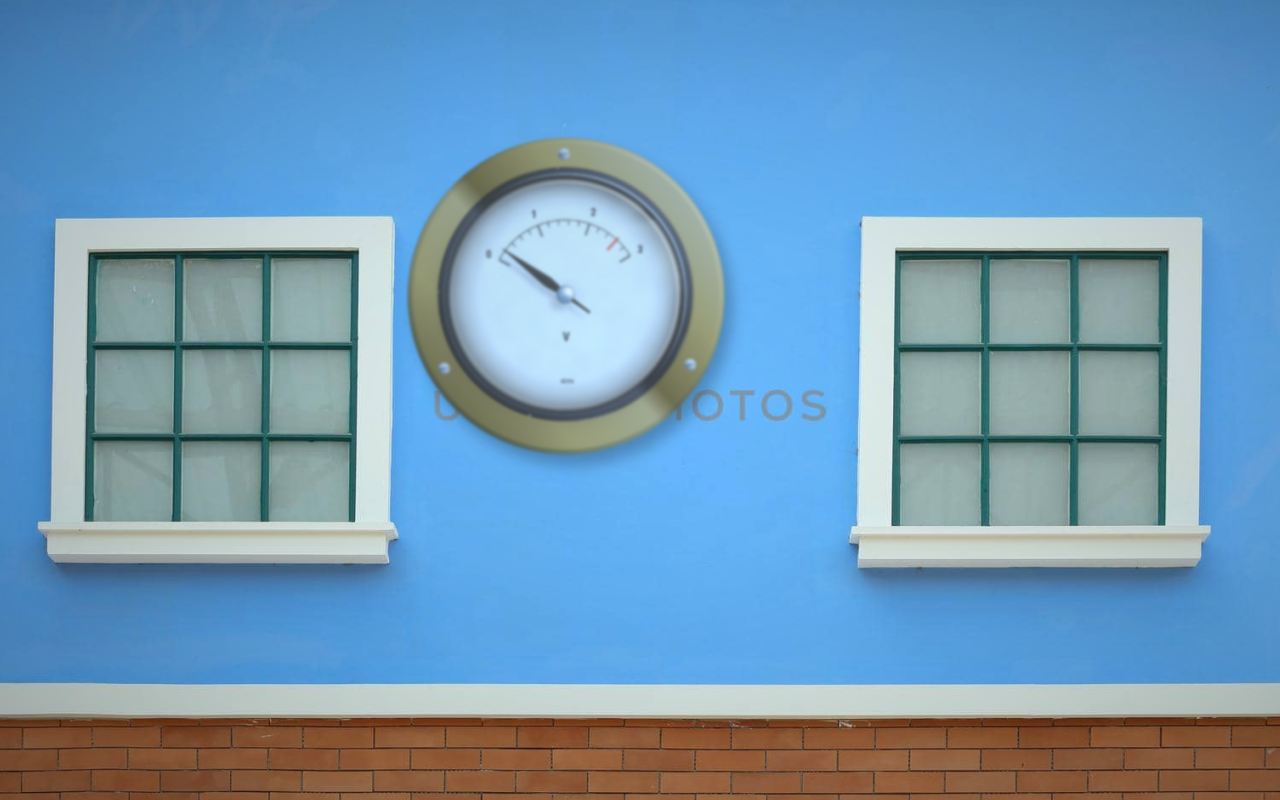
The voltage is 0.2 (V)
